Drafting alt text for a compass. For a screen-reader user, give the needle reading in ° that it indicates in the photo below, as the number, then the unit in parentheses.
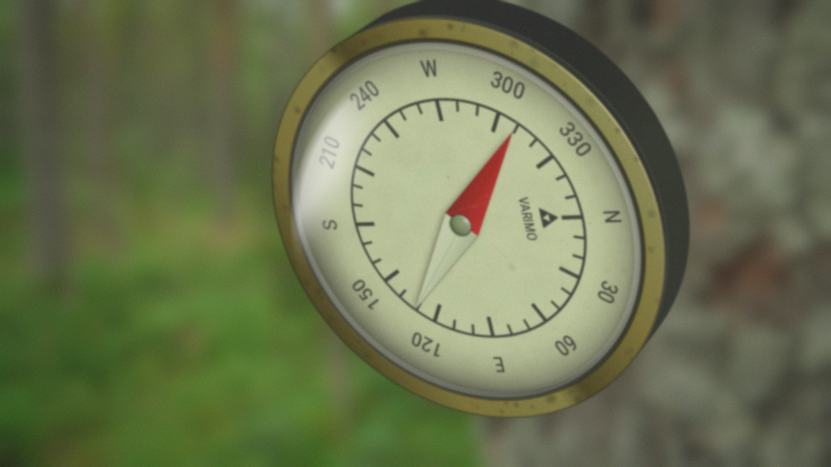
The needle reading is 310 (°)
